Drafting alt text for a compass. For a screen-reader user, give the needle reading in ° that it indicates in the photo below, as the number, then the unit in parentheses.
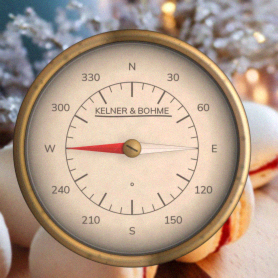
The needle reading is 270 (°)
